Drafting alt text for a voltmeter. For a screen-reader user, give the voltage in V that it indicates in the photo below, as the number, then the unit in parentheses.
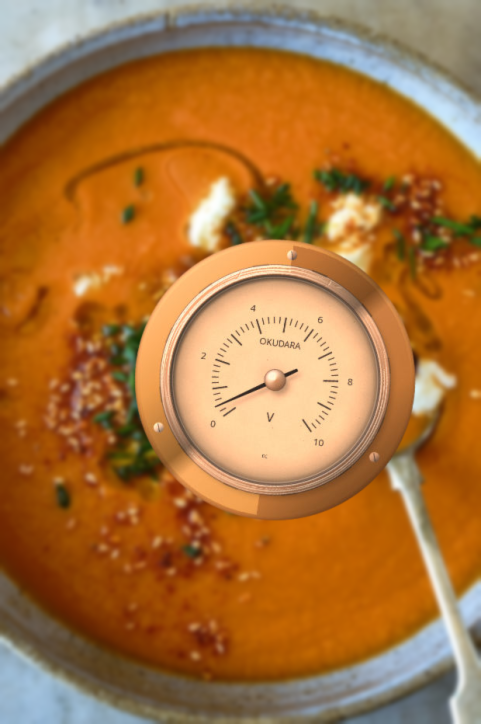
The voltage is 0.4 (V)
